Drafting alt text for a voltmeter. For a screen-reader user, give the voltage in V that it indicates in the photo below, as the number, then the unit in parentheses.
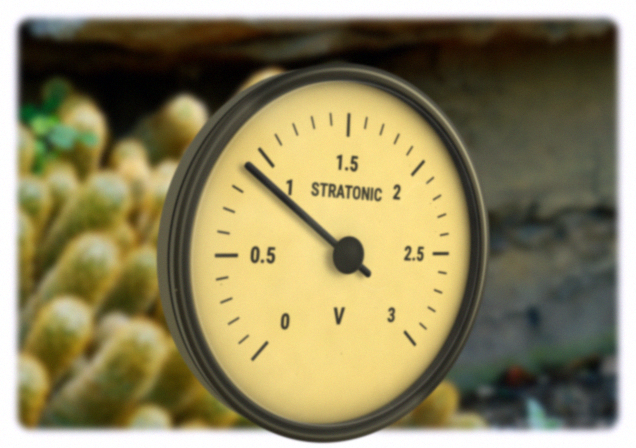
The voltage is 0.9 (V)
